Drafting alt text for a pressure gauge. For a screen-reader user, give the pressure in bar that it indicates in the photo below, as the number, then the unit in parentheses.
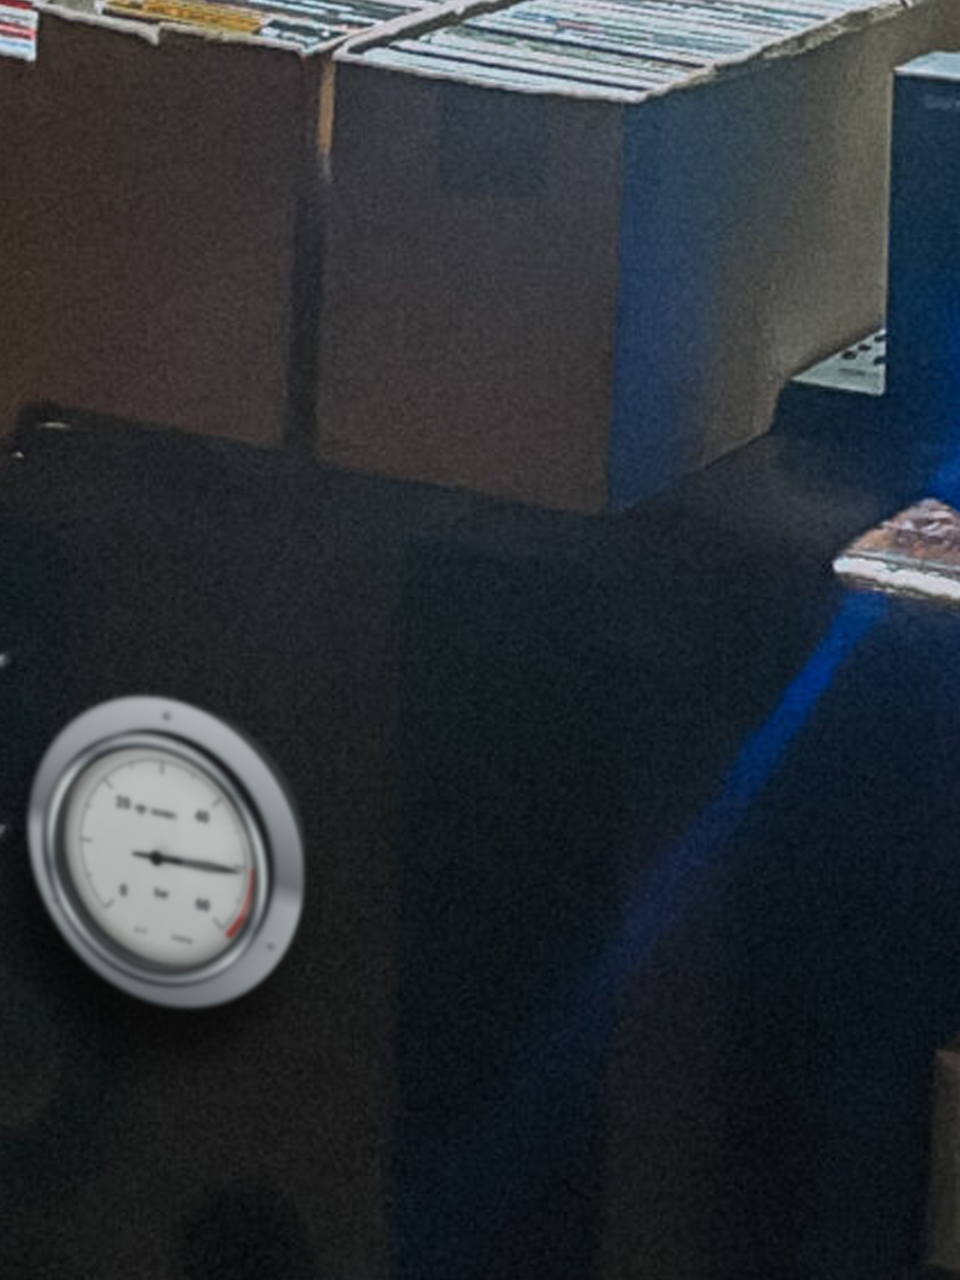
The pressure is 50 (bar)
